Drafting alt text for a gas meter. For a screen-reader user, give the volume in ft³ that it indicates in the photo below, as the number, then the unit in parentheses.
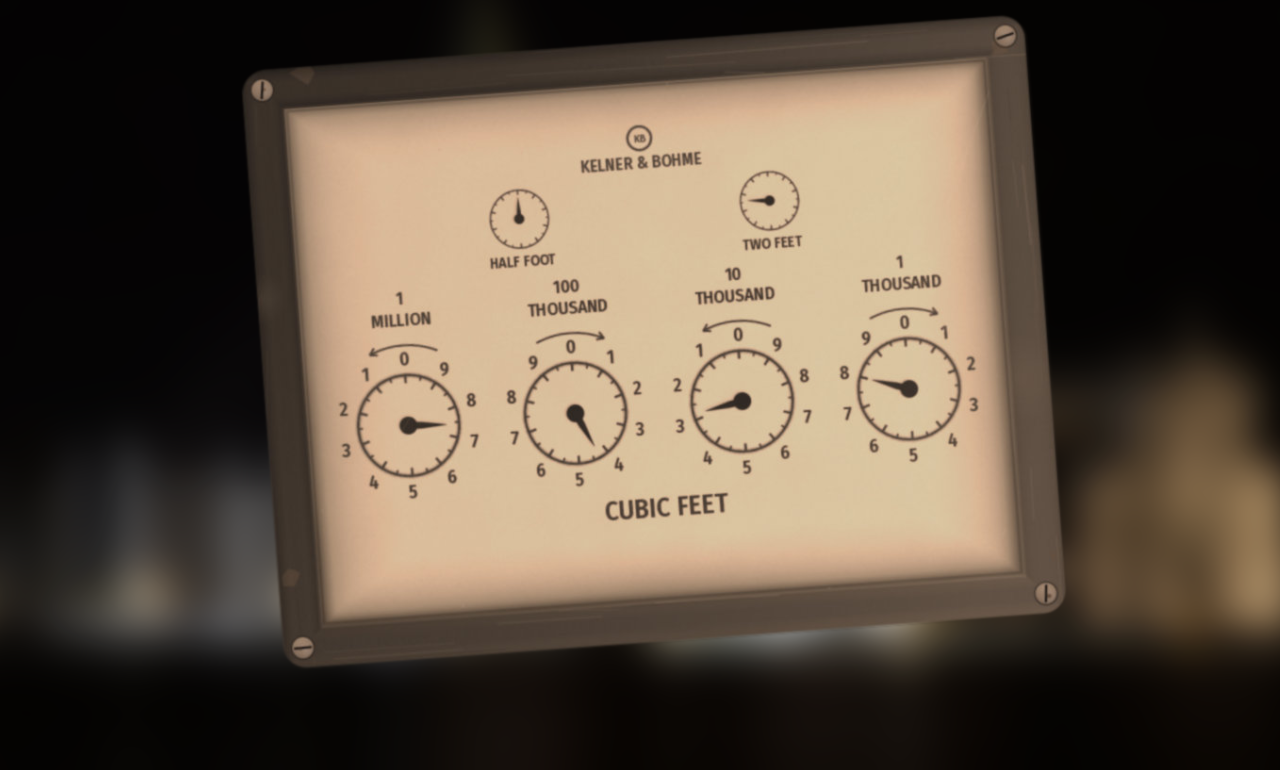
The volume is 742800 (ft³)
